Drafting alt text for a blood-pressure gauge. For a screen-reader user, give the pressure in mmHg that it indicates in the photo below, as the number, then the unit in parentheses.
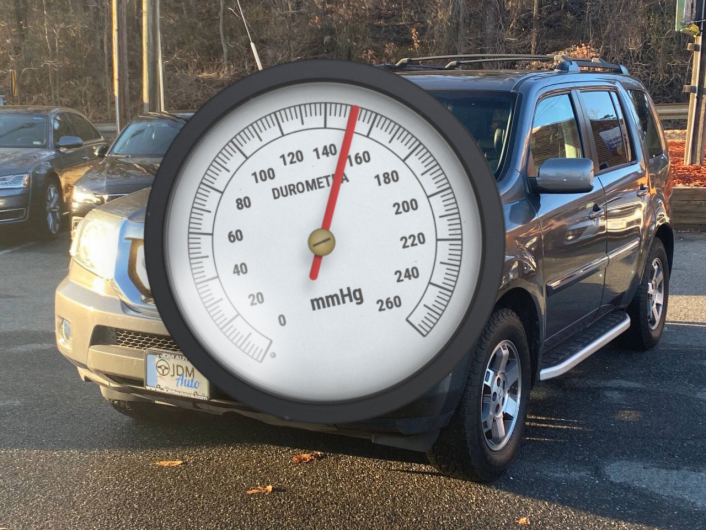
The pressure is 152 (mmHg)
